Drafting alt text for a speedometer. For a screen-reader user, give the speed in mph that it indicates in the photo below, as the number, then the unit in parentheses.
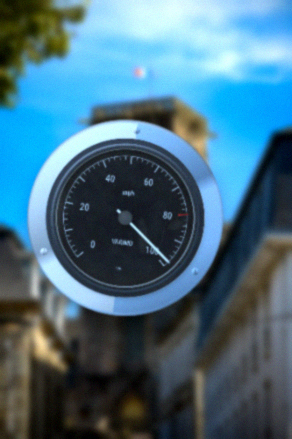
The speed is 98 (mph)
